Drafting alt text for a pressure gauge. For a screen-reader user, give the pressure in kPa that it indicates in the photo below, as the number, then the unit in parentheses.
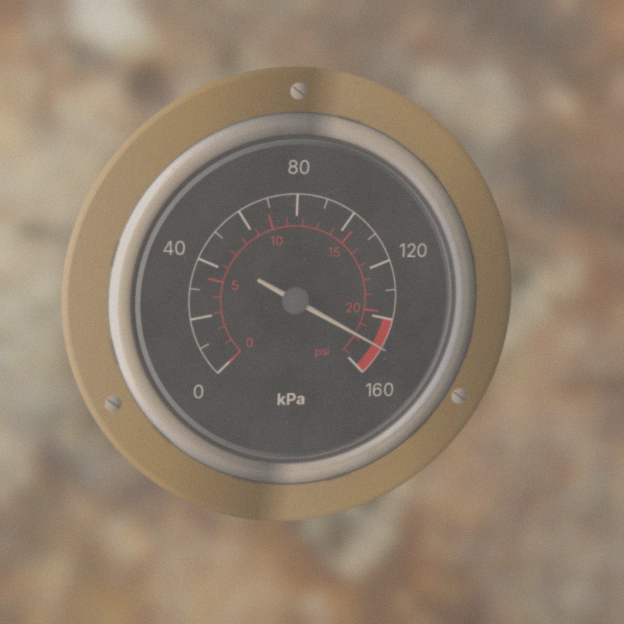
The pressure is 150 (kPa)
